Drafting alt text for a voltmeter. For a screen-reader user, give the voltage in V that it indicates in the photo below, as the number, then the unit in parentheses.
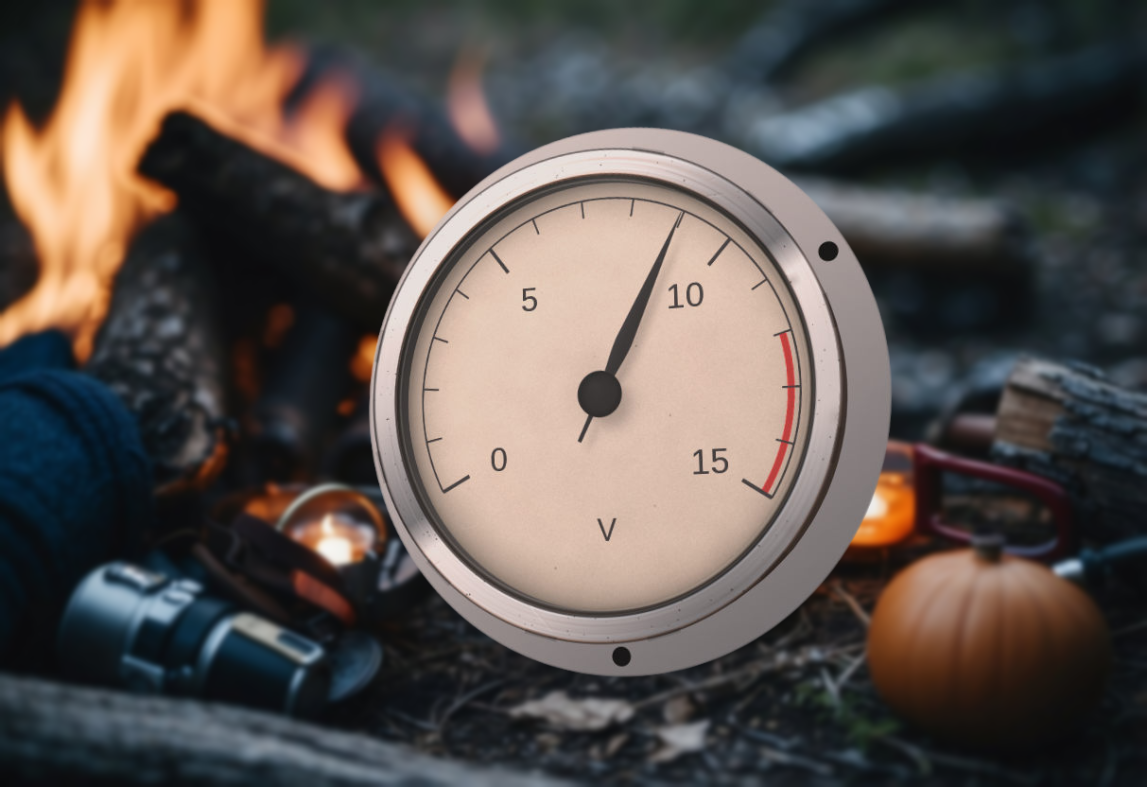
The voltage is 9 (V)
